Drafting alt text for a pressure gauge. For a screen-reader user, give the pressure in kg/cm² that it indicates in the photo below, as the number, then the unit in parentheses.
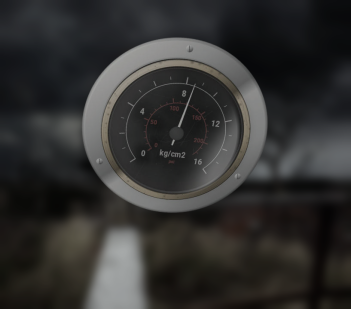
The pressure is 8.5 (kg/cm²)
